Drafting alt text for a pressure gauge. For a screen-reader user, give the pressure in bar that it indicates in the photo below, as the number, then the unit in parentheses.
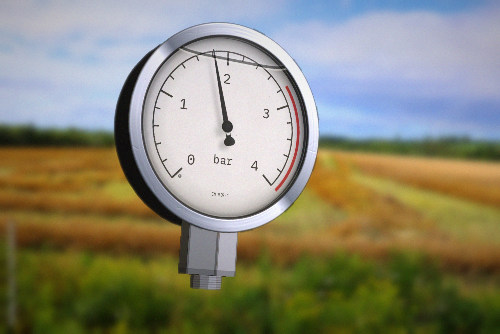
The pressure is 1.8 (bar)
